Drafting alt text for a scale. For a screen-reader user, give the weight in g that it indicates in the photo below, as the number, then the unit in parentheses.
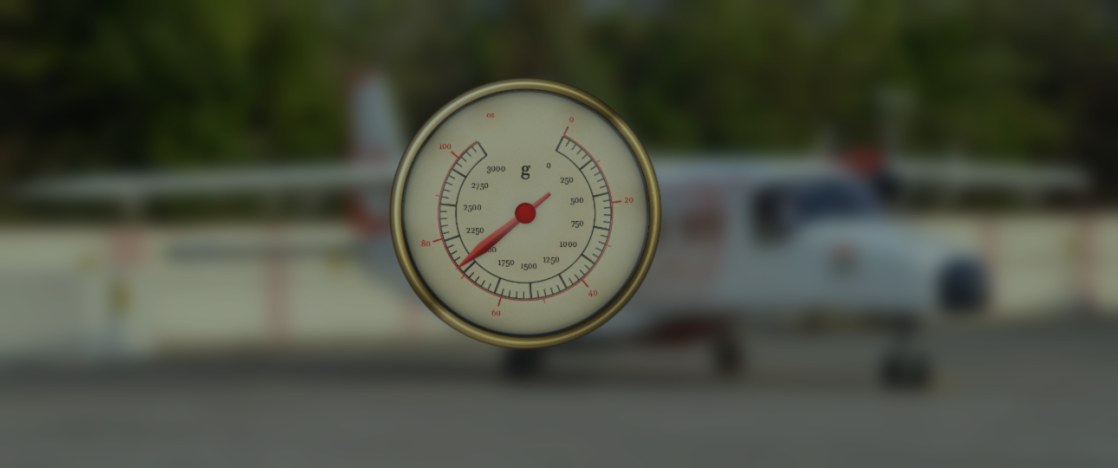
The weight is 2050 (g)
